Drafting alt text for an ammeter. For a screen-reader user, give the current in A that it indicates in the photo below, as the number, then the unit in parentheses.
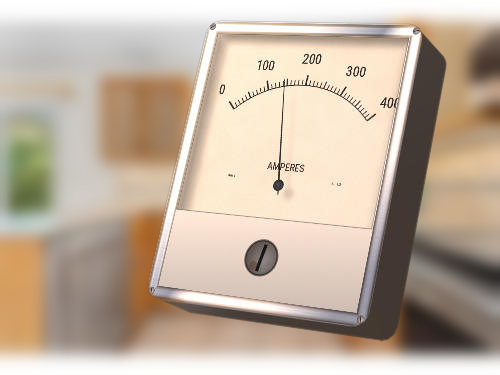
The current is 150 (A)
